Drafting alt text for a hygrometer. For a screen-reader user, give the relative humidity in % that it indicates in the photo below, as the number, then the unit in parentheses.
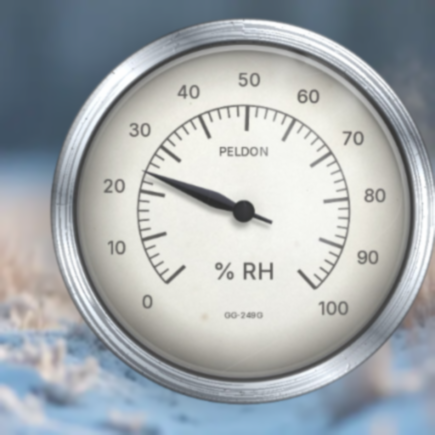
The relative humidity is 24 (%)
